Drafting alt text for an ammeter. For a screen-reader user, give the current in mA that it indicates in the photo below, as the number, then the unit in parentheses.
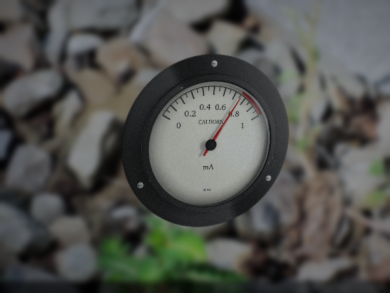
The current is 0.75 (mA)
